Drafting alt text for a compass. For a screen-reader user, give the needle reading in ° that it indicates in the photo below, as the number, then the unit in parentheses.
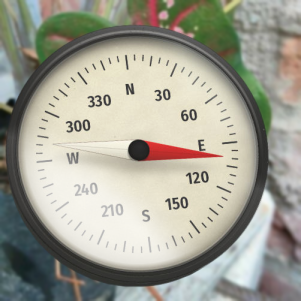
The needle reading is 100 (°)
